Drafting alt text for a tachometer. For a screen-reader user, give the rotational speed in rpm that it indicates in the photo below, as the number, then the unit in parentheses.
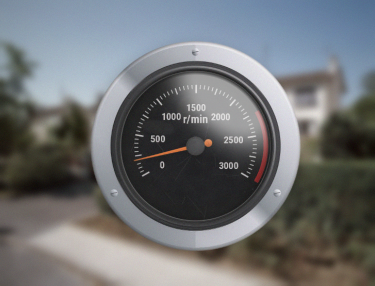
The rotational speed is 200 (rpm)
